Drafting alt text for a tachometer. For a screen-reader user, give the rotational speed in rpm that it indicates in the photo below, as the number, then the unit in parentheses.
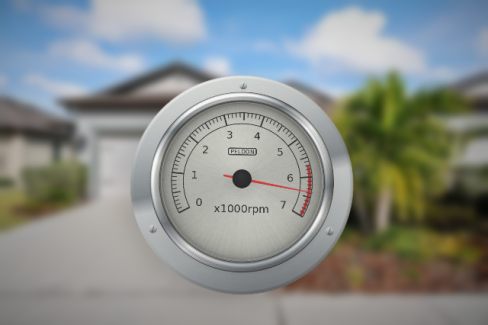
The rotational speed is 6400 (rpm)
